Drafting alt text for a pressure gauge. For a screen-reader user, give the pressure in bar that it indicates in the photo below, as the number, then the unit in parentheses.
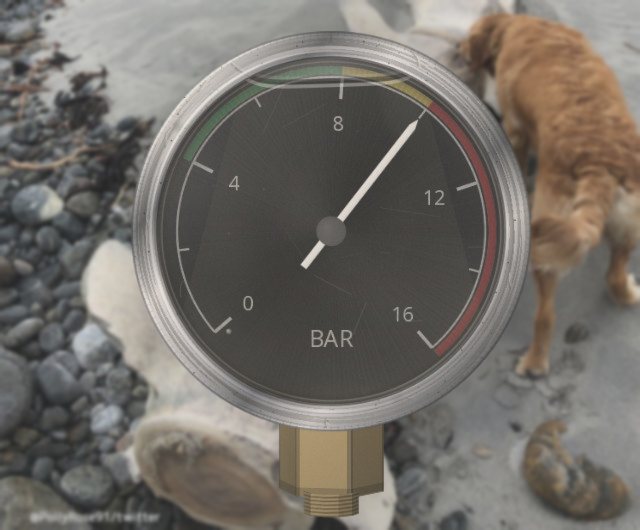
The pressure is 10 (bar)
